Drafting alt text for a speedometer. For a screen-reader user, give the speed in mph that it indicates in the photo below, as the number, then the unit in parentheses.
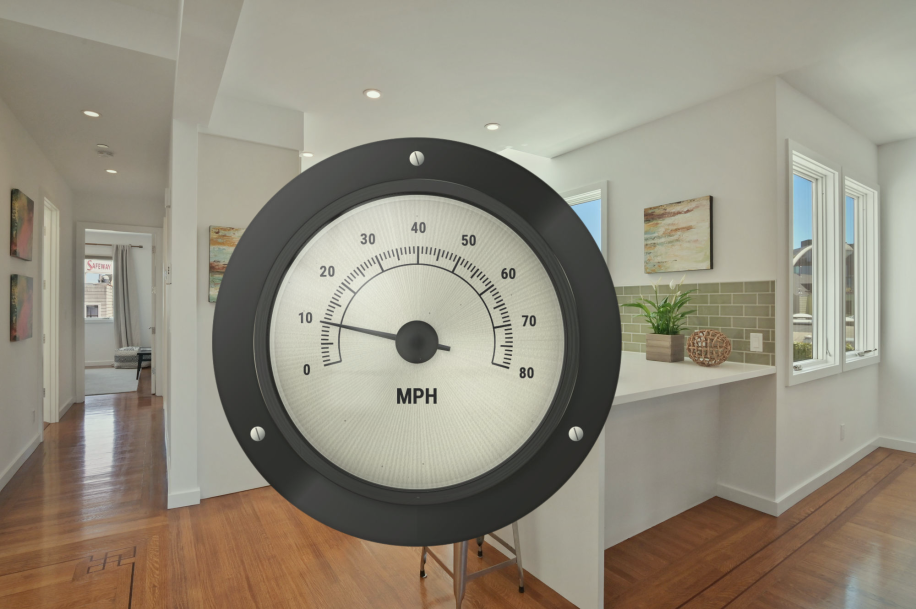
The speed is 10 (mph)
